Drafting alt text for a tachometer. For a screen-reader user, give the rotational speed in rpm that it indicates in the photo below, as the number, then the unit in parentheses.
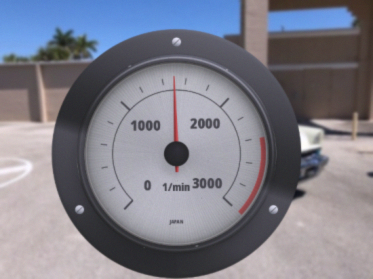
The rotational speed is 1500 (rpm)
